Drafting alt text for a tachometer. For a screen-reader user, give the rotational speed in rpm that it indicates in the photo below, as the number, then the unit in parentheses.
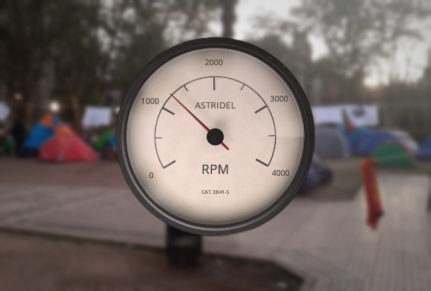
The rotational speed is 1250 (rpm)
